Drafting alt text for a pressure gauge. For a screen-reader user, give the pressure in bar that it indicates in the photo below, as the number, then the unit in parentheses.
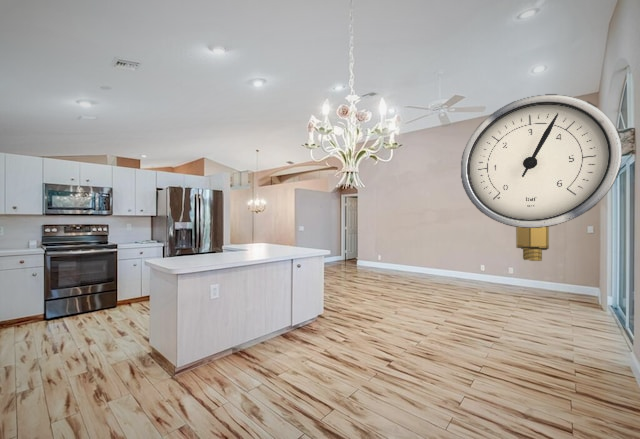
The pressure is 3.6 (bar)
